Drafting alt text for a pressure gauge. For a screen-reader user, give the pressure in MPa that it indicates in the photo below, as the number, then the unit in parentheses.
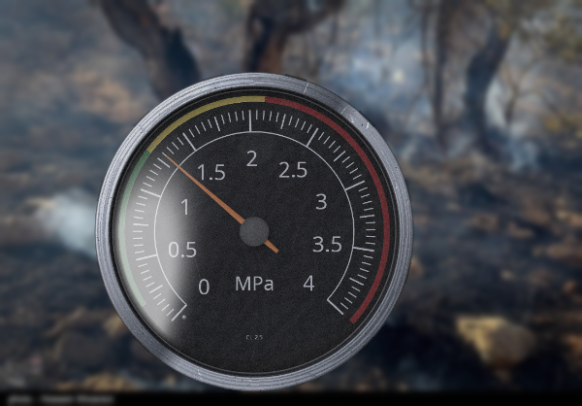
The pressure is 1.3 (MPa)
